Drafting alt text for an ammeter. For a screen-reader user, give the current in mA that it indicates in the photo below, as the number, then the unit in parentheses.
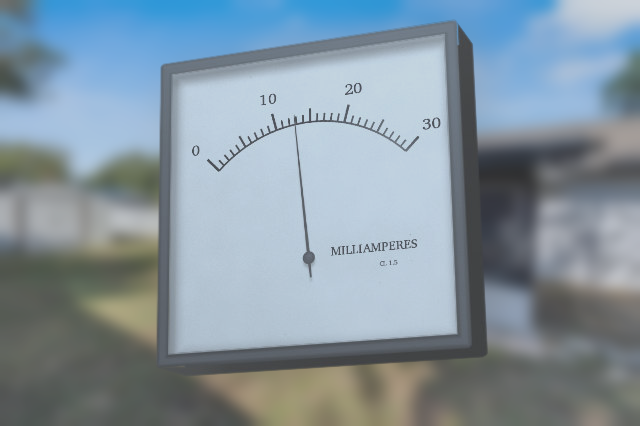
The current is 13 (mA)
